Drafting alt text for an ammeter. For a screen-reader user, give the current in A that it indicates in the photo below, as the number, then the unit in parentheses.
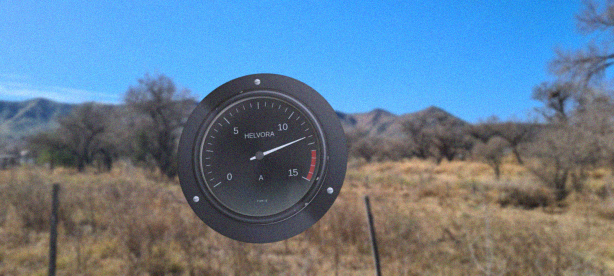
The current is 12 (A)
